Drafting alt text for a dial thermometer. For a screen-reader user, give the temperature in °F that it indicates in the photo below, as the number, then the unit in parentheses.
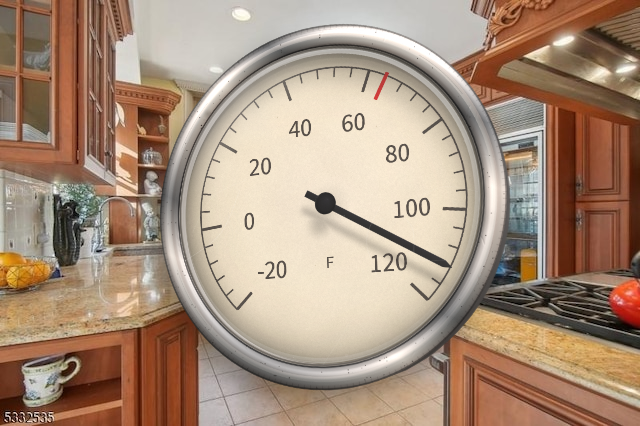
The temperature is 112 (°F)
